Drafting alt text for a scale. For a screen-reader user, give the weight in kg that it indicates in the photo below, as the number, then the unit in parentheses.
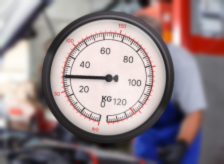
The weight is 30 (kg)
